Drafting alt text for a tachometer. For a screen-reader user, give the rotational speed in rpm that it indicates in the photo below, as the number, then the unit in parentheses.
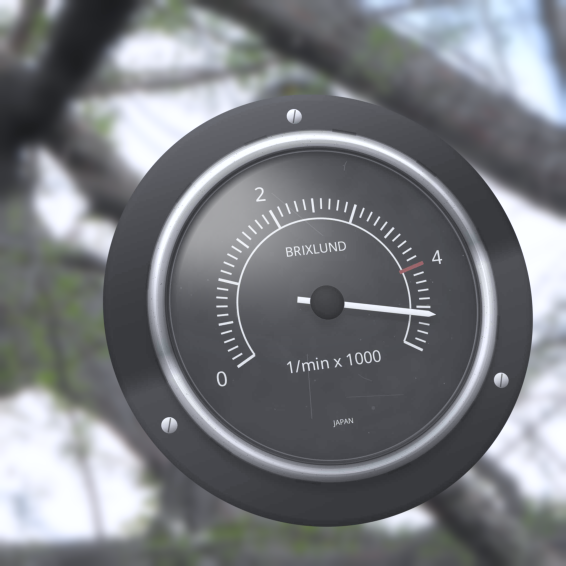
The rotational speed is 4600 (rpm)
